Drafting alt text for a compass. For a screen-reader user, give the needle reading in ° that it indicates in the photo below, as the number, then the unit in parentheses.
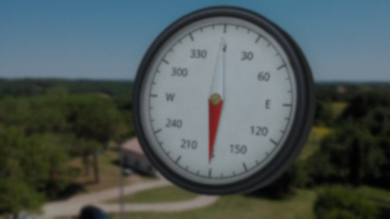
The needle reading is 180 (°)
